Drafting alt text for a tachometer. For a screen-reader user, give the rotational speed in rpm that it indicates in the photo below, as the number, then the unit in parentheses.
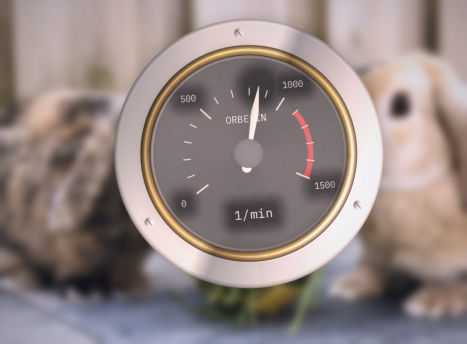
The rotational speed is 850 (rpm)
